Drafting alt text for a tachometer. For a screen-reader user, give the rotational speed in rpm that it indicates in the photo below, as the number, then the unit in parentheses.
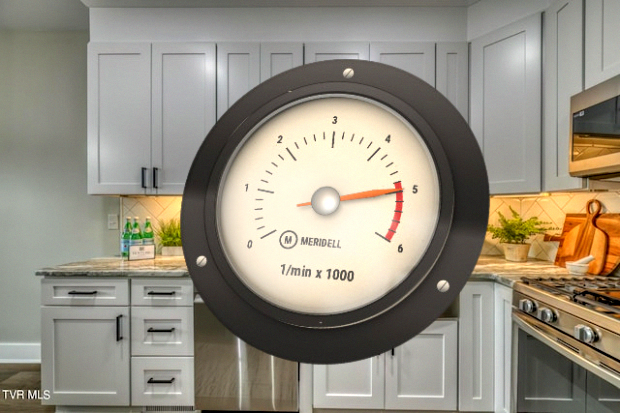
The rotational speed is 5000 (rpm)
